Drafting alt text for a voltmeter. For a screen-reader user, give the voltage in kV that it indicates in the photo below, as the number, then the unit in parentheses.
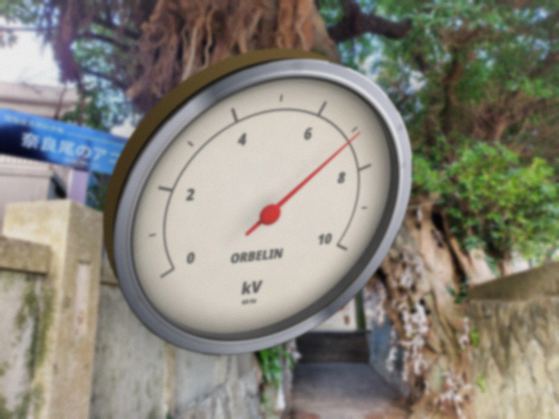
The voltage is 7 (kV)
